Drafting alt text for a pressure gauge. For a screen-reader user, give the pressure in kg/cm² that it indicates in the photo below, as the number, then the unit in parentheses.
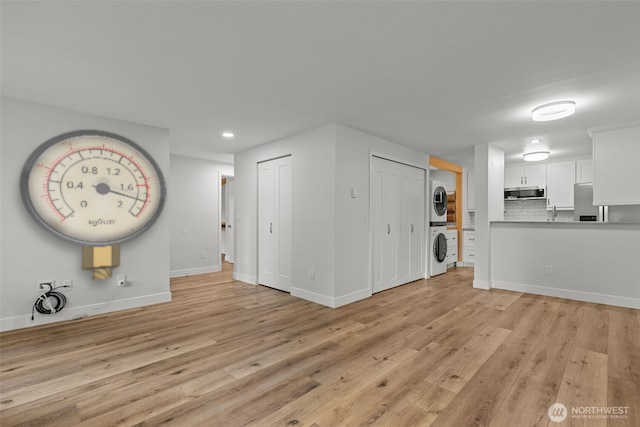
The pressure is 1.8 (kg/cm²)
